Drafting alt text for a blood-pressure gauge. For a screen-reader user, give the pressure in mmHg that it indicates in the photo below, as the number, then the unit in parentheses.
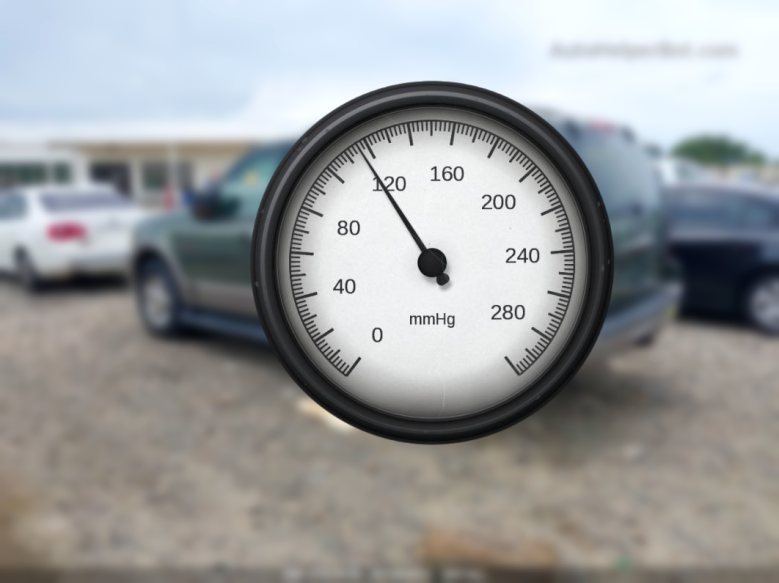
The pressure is 116 (mmHg)
